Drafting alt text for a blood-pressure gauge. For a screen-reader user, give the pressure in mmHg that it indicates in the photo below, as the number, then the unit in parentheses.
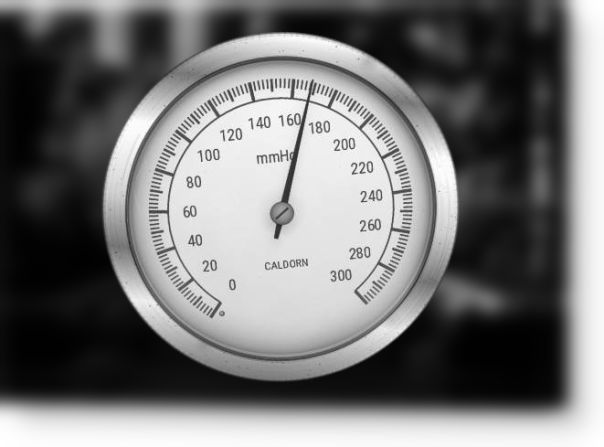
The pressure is 168 (mmHg)
